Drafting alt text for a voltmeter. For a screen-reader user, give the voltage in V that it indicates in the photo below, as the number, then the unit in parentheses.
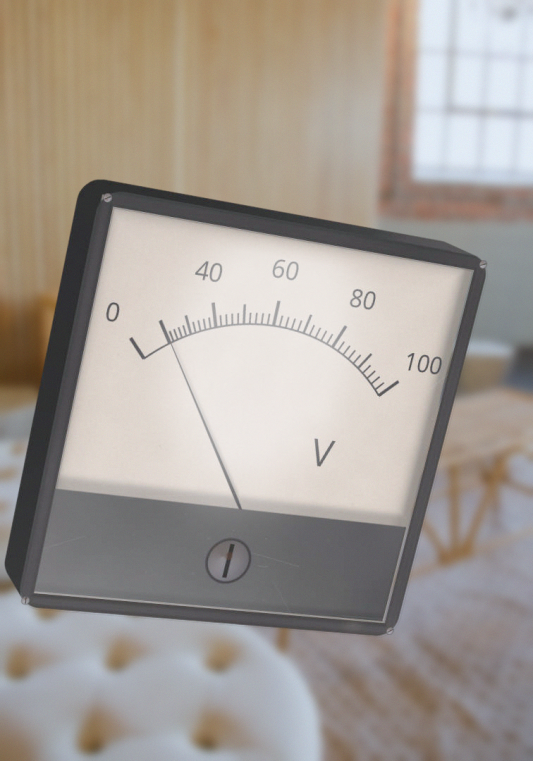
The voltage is 20 (V)
